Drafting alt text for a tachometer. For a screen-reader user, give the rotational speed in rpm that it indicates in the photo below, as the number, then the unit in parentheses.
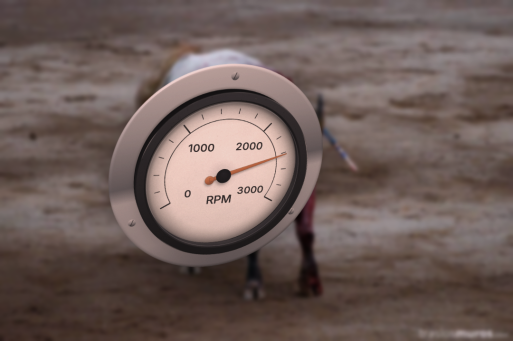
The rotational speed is 2400 (rpm)
